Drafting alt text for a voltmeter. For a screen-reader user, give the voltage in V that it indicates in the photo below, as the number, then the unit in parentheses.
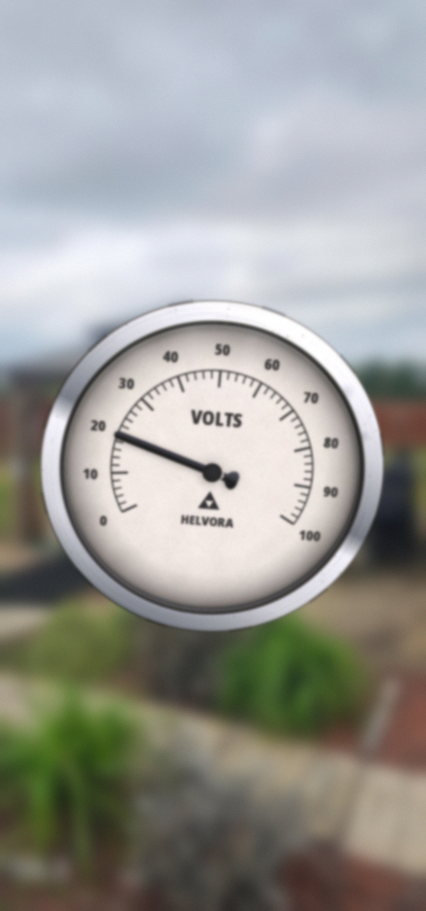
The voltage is 20 (V)
